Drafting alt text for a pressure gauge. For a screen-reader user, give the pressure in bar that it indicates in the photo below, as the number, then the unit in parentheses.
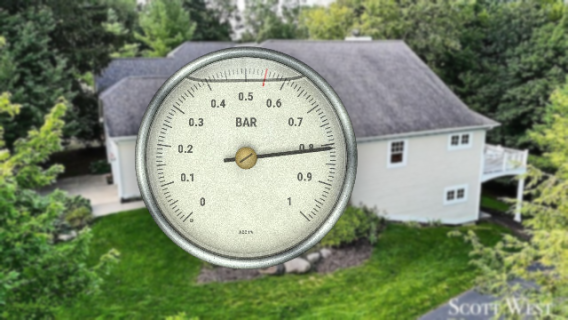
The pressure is 0.81 (bar)
